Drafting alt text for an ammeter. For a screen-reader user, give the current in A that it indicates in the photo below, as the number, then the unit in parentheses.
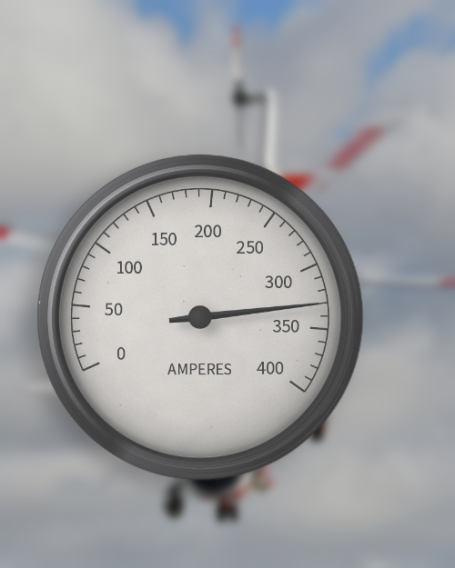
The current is 330 (A)
